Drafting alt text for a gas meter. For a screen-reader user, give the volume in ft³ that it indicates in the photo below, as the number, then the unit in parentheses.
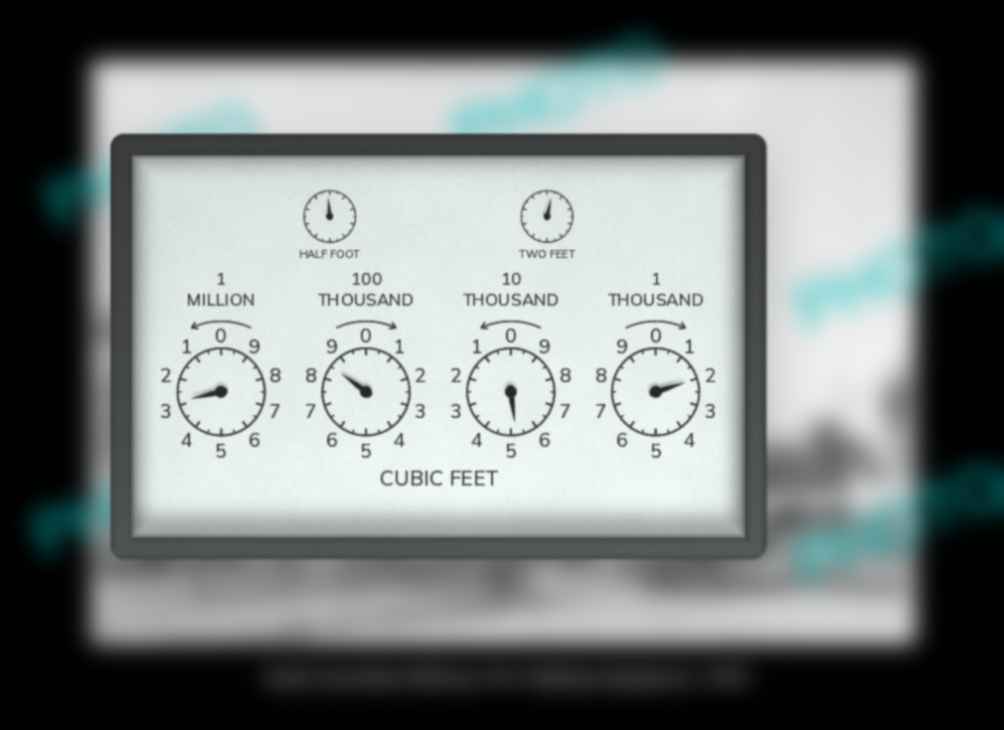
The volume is 285200 (ft³)
